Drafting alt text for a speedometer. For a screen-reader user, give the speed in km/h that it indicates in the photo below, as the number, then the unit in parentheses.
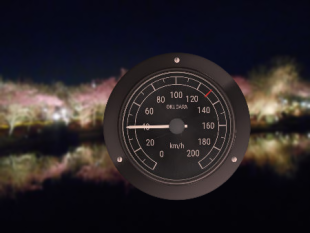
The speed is 40 (km/h)
